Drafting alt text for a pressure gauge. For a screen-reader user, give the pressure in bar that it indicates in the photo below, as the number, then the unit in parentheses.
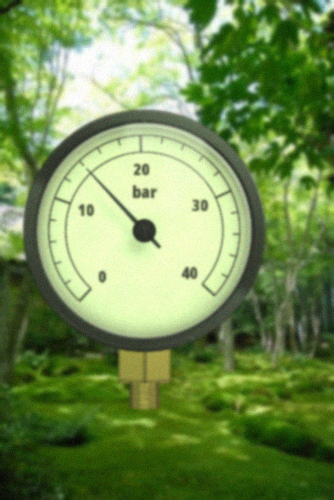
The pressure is 14 (bar)
